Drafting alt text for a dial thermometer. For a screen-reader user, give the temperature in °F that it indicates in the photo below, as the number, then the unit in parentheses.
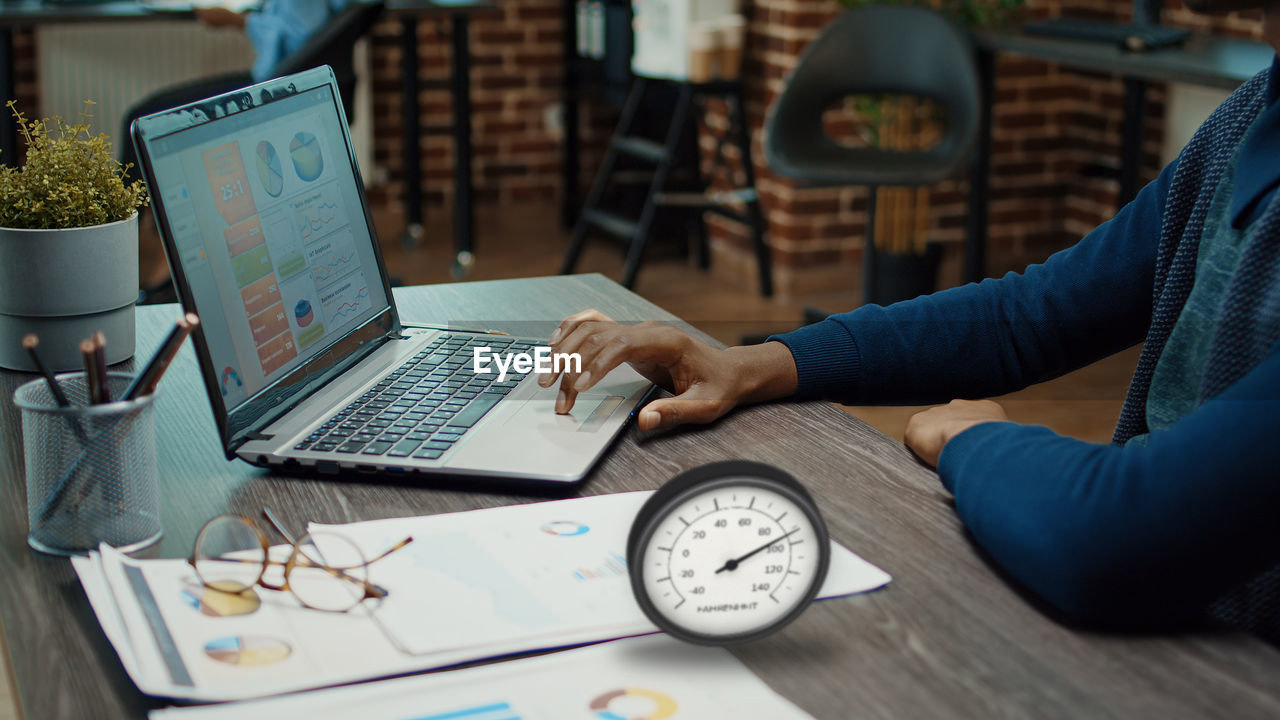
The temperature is 90 (°F)
